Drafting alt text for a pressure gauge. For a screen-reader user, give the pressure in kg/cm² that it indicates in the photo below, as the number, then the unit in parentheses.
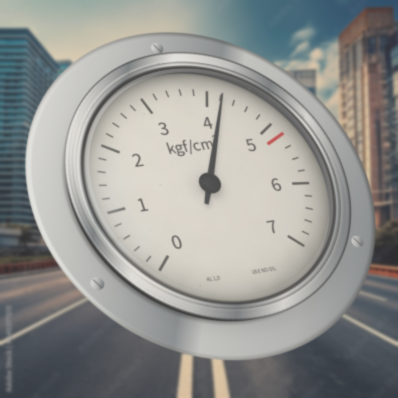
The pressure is 4.2 (kg/cm²)
